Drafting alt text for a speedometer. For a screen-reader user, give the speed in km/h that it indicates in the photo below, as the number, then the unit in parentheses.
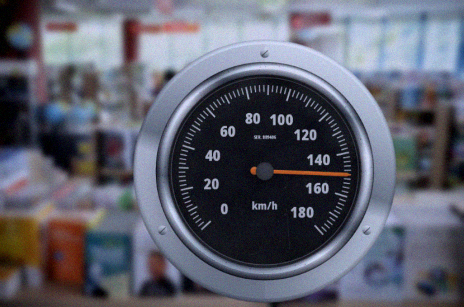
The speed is 150 (km/h)
